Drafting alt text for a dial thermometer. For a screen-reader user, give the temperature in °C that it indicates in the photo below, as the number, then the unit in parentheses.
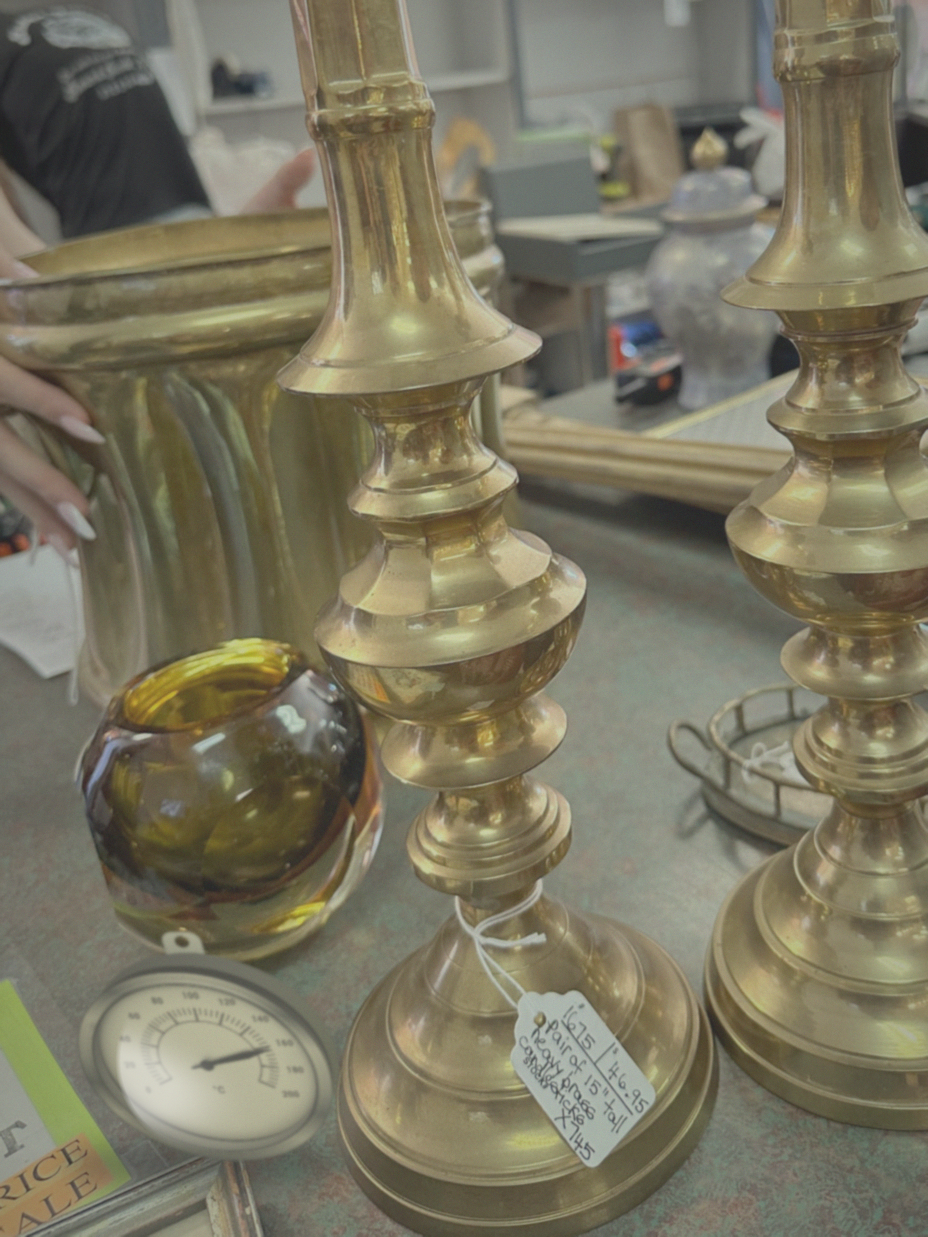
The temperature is 160 (°C)
